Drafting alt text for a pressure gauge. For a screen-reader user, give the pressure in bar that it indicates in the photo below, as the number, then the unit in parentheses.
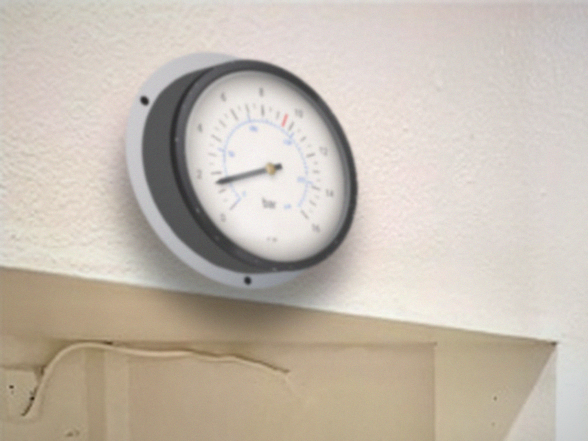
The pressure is 1.5 (bar)
